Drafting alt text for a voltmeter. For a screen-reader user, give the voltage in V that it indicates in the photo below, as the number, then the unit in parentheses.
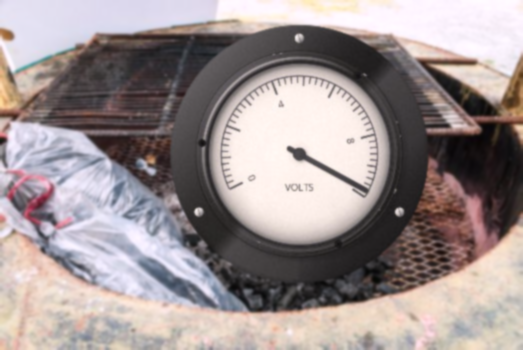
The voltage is 9.8 (V)
